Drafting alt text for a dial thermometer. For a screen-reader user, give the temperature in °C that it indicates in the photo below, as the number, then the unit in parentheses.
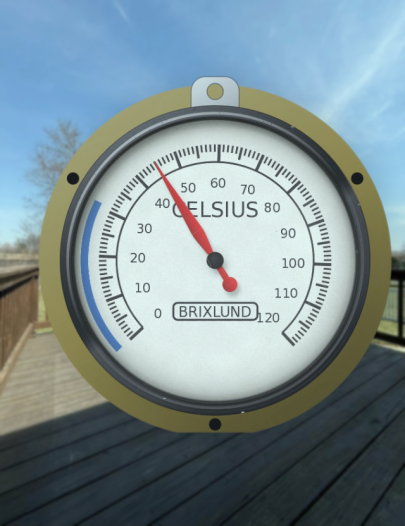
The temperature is 45 (°C)
